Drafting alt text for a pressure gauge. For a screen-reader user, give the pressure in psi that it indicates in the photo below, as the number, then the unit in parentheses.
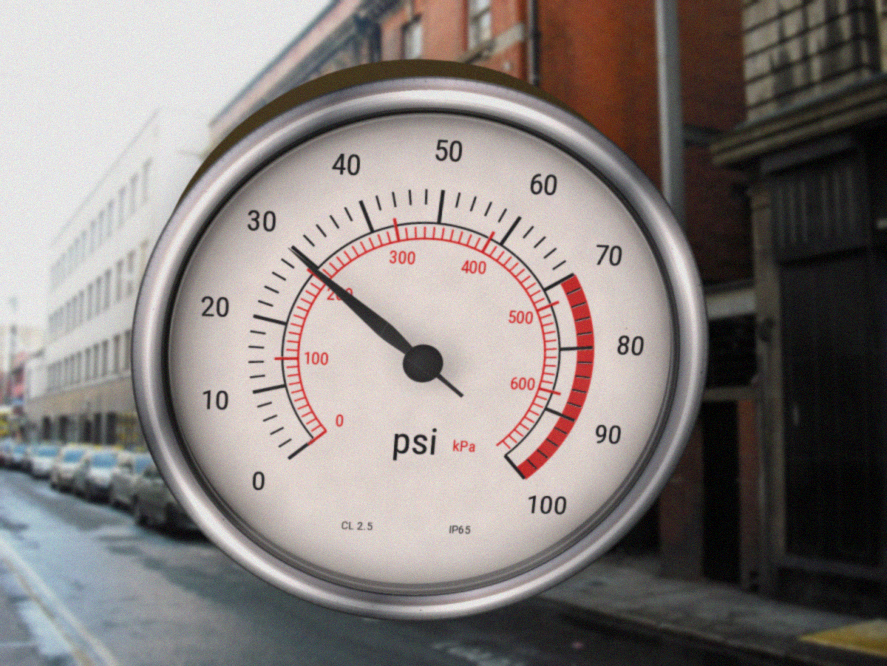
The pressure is 30 (psi)
